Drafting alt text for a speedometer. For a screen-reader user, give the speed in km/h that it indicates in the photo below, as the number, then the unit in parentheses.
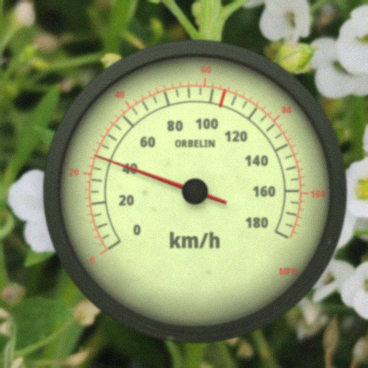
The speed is 40 (km/h)
